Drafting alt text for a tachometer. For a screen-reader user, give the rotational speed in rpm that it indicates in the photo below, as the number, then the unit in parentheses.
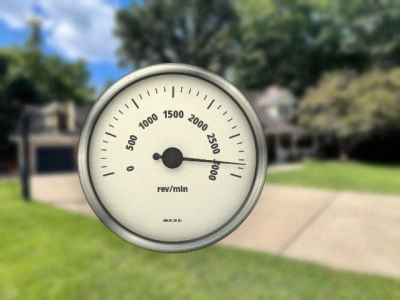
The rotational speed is 2850 (rpm)
